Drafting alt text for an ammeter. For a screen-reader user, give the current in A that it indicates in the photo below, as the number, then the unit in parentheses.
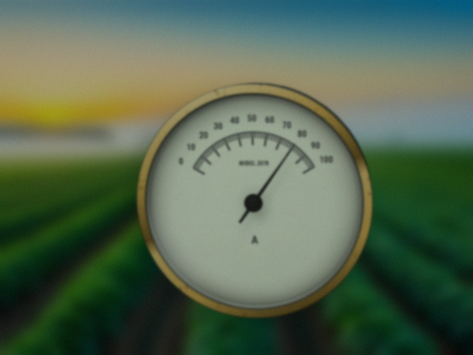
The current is 80 (A)
